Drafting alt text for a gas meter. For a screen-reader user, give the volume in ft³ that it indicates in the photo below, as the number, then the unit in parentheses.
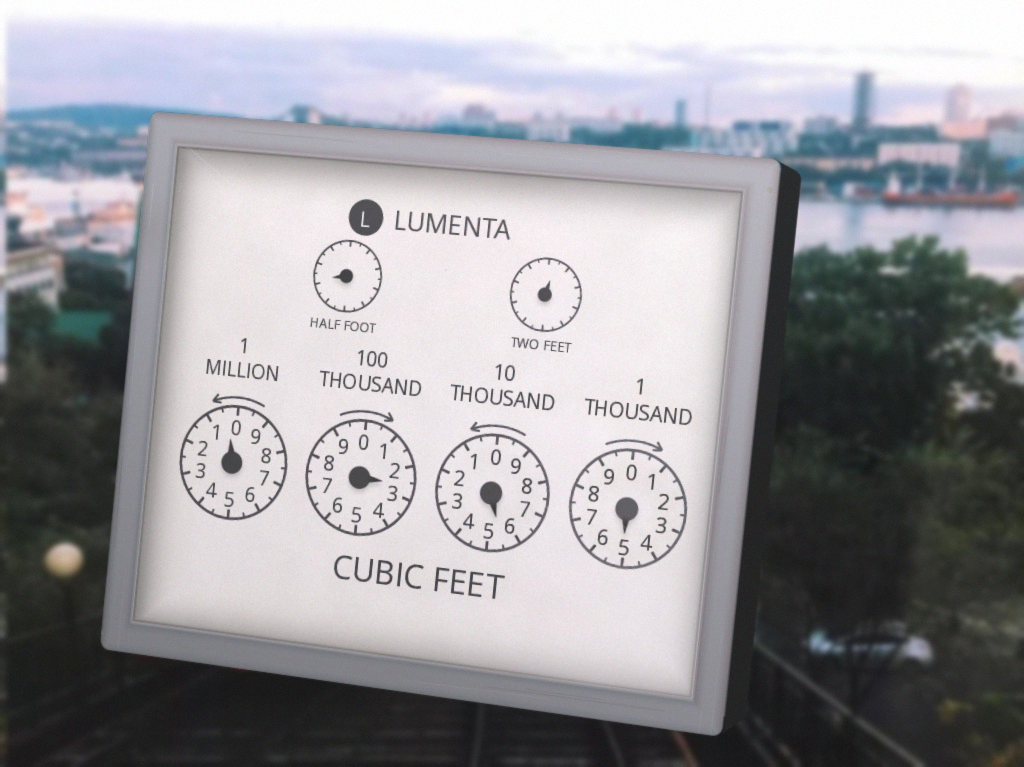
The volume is 25500 (ft³)
